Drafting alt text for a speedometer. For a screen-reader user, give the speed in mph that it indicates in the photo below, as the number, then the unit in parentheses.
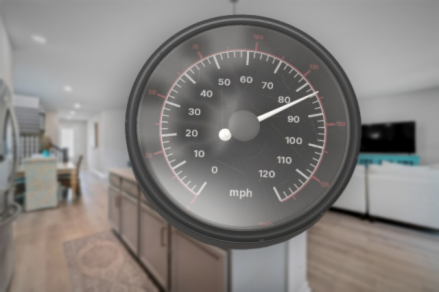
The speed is 84 (mph)
